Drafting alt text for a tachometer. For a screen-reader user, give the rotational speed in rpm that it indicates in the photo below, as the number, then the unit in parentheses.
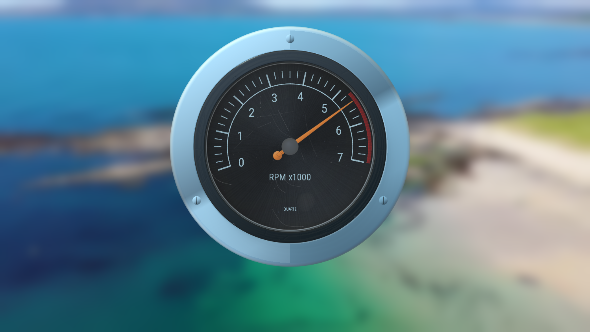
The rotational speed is 5400 (rpm)
